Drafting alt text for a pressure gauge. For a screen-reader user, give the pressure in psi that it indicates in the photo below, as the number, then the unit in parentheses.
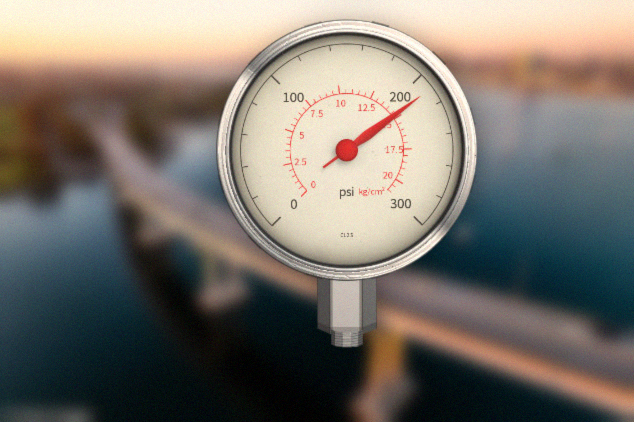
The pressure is 210 (psi)
